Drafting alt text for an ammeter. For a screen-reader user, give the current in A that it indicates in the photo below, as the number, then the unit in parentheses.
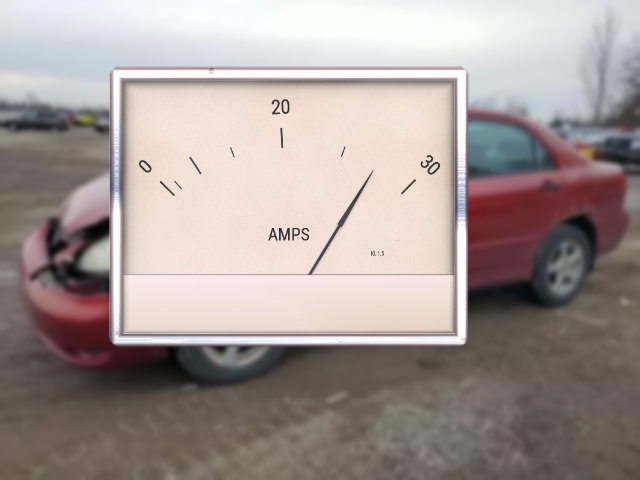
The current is 27.5 (A)
